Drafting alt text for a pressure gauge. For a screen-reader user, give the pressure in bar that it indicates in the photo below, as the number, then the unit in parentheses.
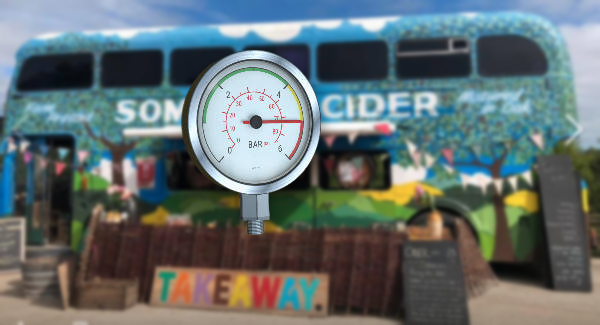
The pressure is 5 (bar)
